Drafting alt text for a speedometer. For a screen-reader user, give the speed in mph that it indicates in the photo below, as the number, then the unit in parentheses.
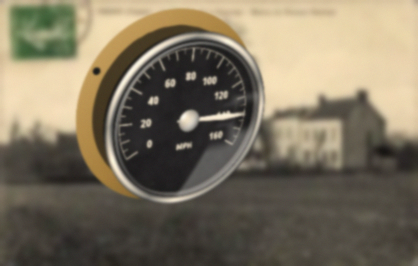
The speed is 140 (mph)
